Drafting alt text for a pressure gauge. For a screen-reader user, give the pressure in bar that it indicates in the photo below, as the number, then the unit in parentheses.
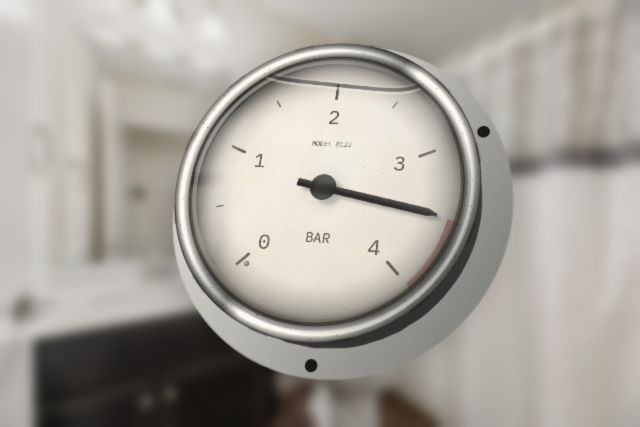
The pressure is 3.5 (bar)
